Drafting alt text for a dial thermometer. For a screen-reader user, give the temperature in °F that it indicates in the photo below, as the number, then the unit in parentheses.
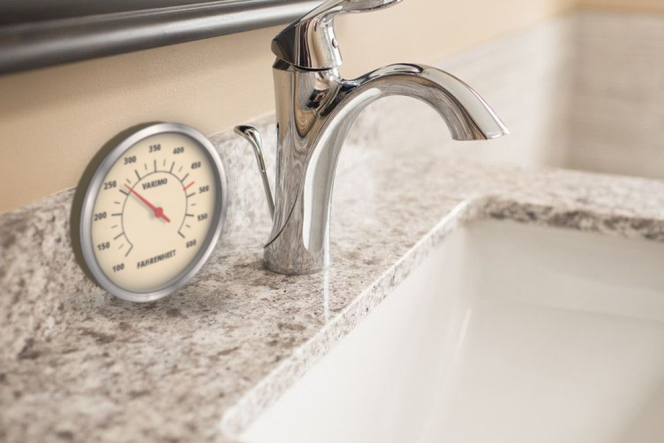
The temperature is 262.5 (°F)
